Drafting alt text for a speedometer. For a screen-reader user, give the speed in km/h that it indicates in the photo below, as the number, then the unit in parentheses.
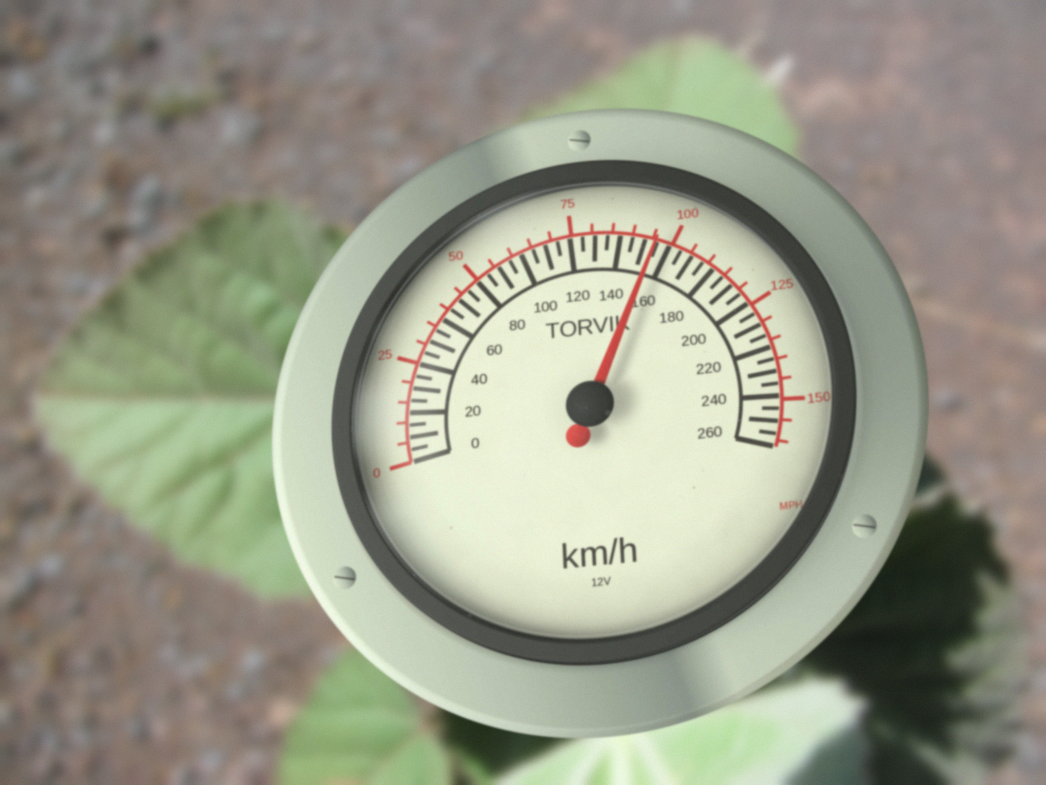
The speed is 155 (km/h)
